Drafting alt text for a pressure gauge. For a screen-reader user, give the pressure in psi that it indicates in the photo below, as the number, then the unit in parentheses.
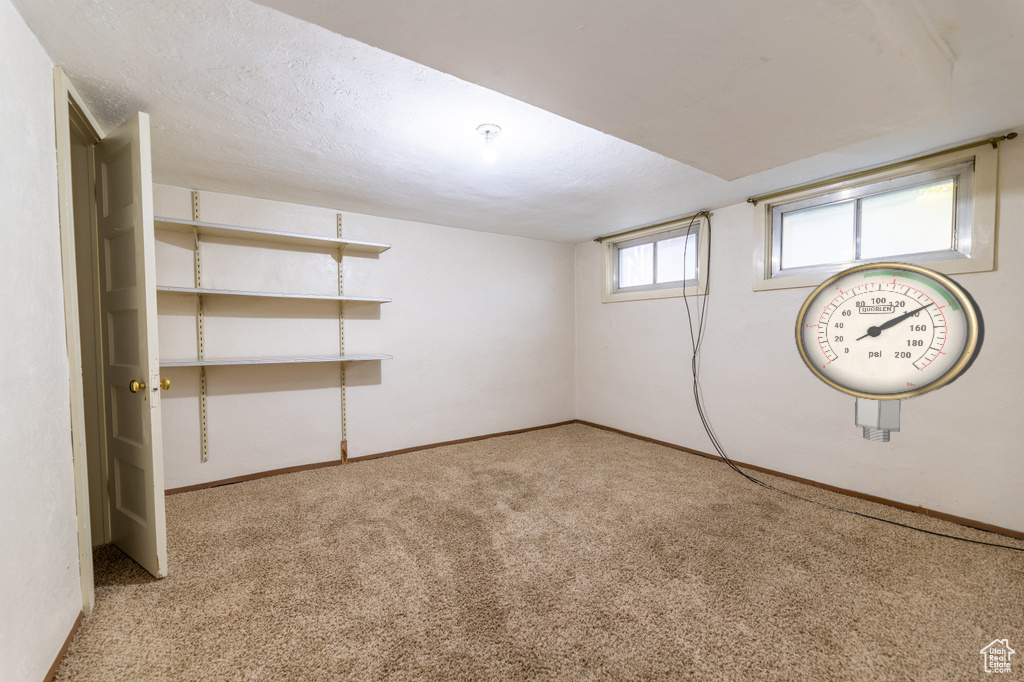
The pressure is 140 (psi)
